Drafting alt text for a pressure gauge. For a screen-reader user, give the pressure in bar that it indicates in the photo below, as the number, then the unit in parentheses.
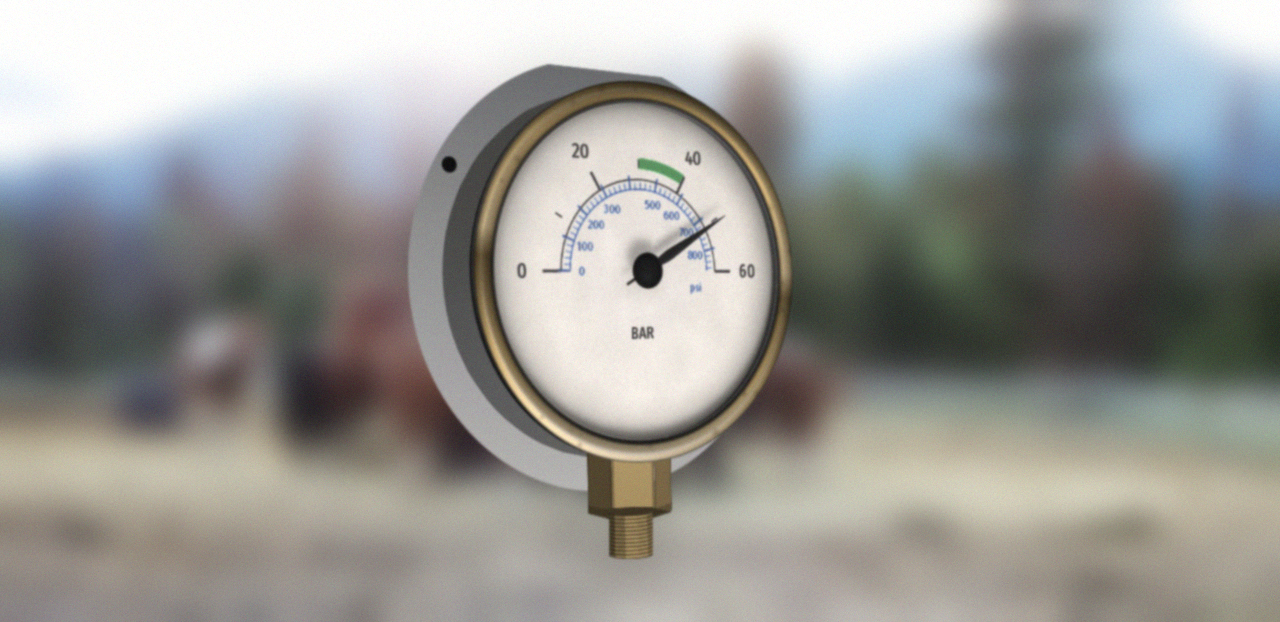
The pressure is 50 (bar)
